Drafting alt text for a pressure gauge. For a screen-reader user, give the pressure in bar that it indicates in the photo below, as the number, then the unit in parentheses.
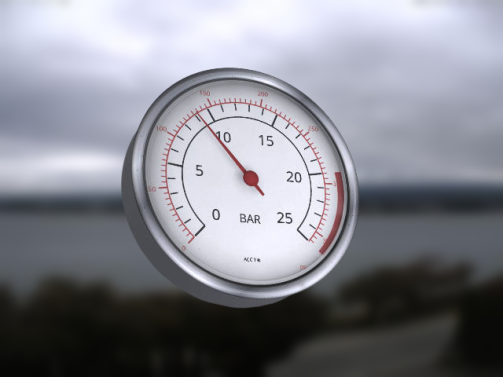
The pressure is 9 (bar)
